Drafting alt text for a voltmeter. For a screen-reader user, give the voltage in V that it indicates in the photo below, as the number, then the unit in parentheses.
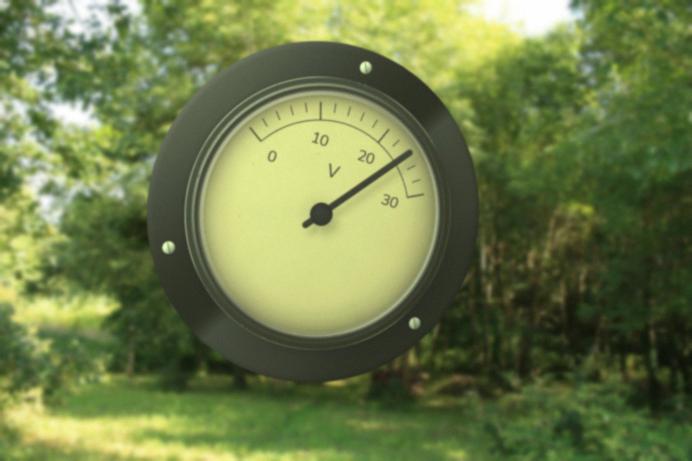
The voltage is 24 (V)
